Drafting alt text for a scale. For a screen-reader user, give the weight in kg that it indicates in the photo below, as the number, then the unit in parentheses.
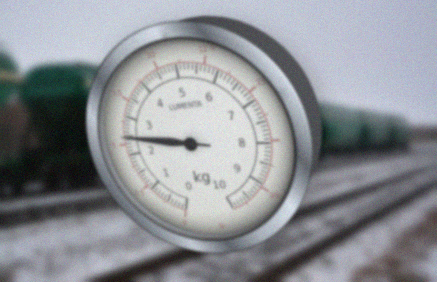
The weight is 2.5 (kg)
